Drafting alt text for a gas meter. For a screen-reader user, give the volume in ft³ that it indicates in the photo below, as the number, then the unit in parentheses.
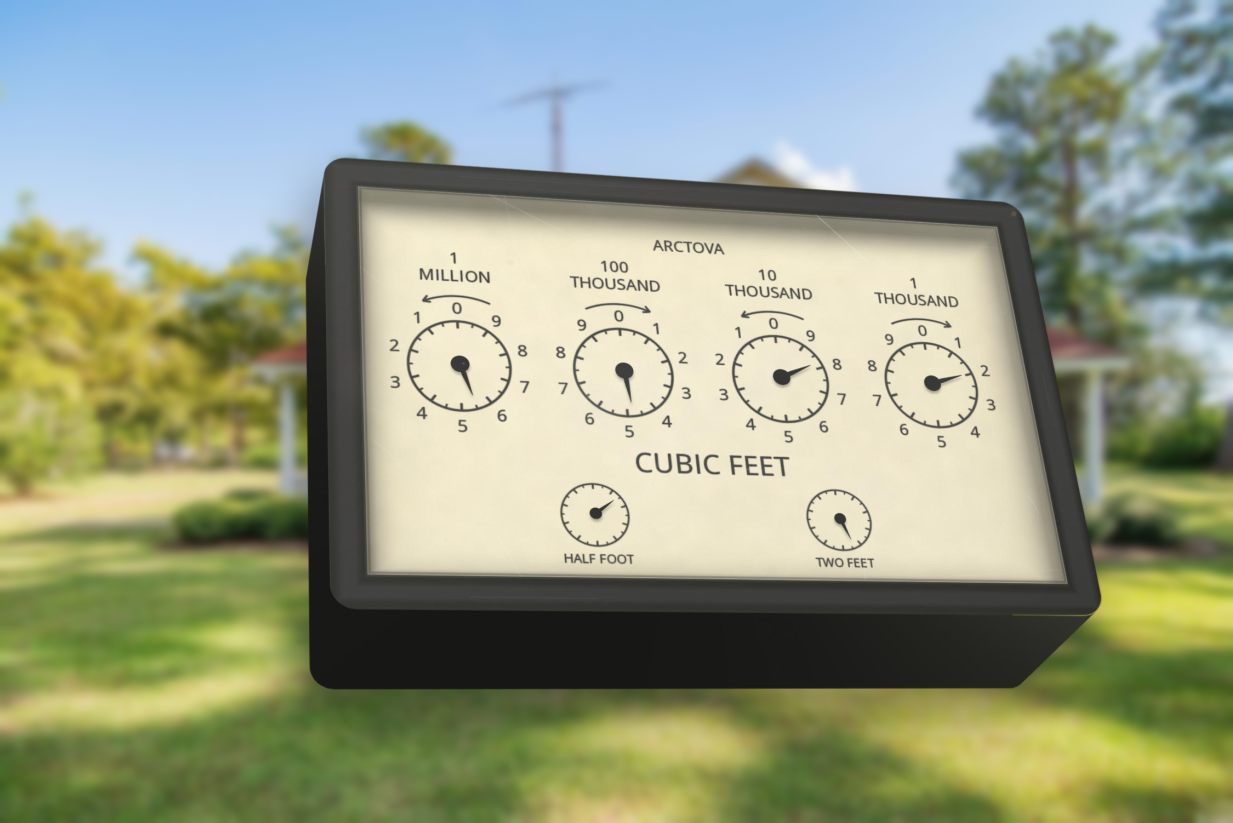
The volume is 548200 (ft³)
